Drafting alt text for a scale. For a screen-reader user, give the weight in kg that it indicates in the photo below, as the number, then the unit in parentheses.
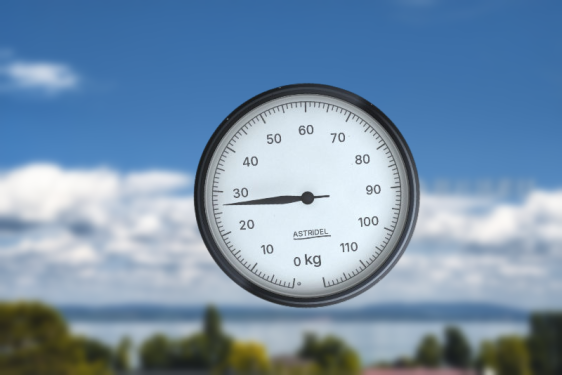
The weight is 27 (kg)
